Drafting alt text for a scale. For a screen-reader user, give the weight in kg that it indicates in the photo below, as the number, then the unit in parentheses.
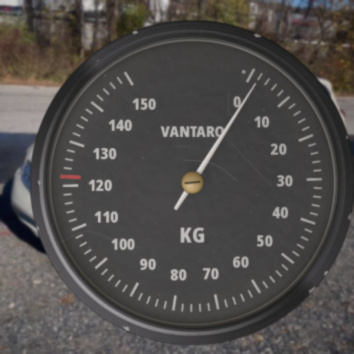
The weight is 2 (kg)
